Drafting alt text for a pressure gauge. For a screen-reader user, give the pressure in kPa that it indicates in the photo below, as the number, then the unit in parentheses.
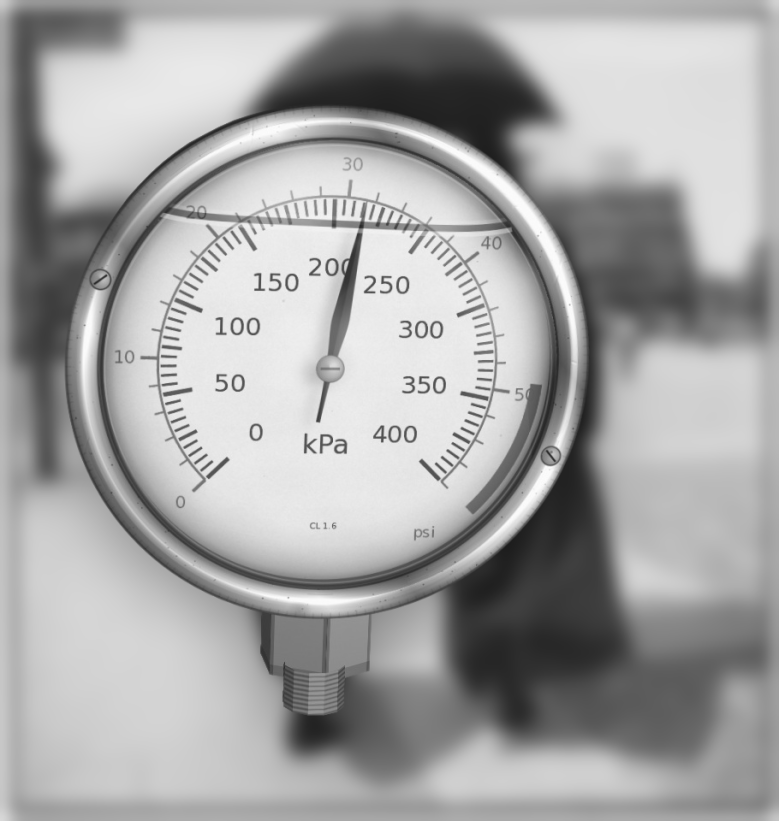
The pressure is 215 (kPa)
